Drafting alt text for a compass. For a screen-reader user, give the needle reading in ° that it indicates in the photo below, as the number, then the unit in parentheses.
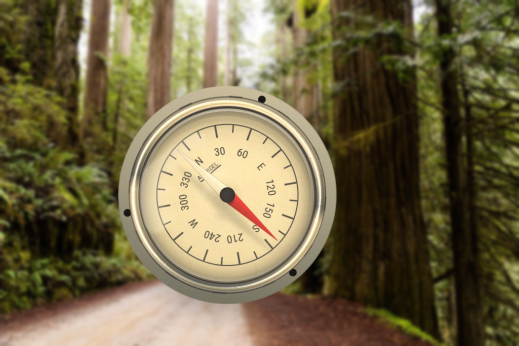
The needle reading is 172.5 (°)
